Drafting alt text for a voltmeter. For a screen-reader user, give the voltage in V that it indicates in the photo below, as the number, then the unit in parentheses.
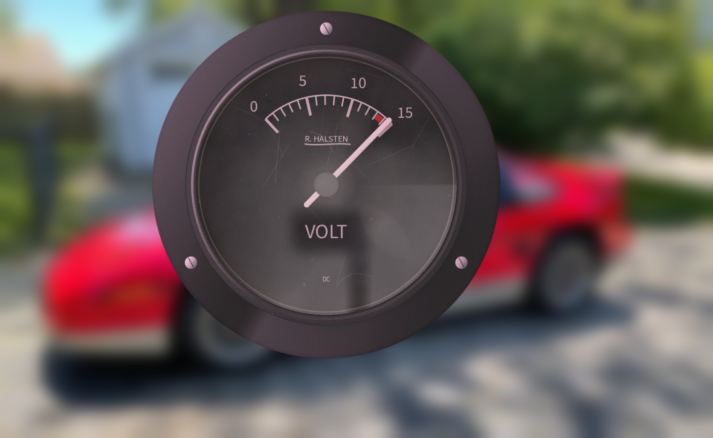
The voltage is 14.5 (V)
